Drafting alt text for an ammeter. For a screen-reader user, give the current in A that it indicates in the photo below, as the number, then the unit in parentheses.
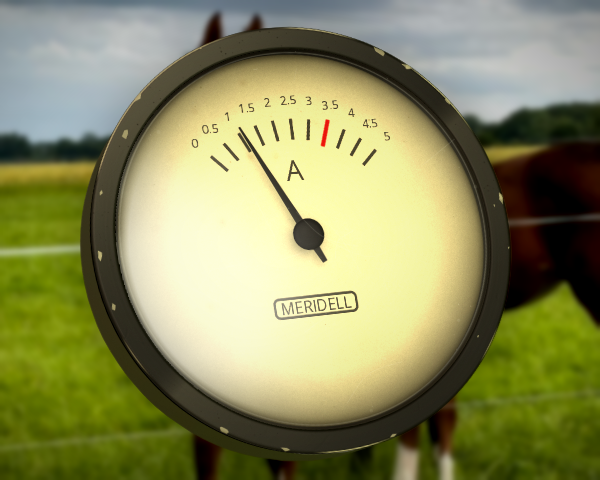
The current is 1 (A)
